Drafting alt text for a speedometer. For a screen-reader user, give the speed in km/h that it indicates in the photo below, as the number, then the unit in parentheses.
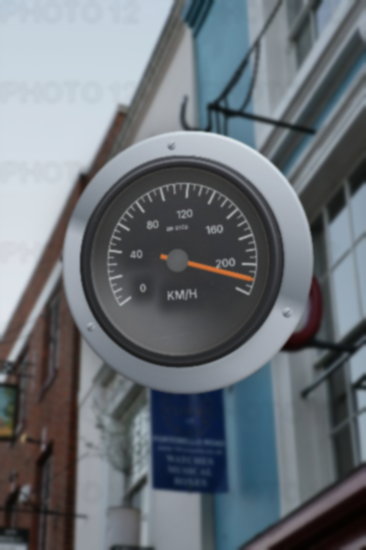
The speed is 210 (km/h)
